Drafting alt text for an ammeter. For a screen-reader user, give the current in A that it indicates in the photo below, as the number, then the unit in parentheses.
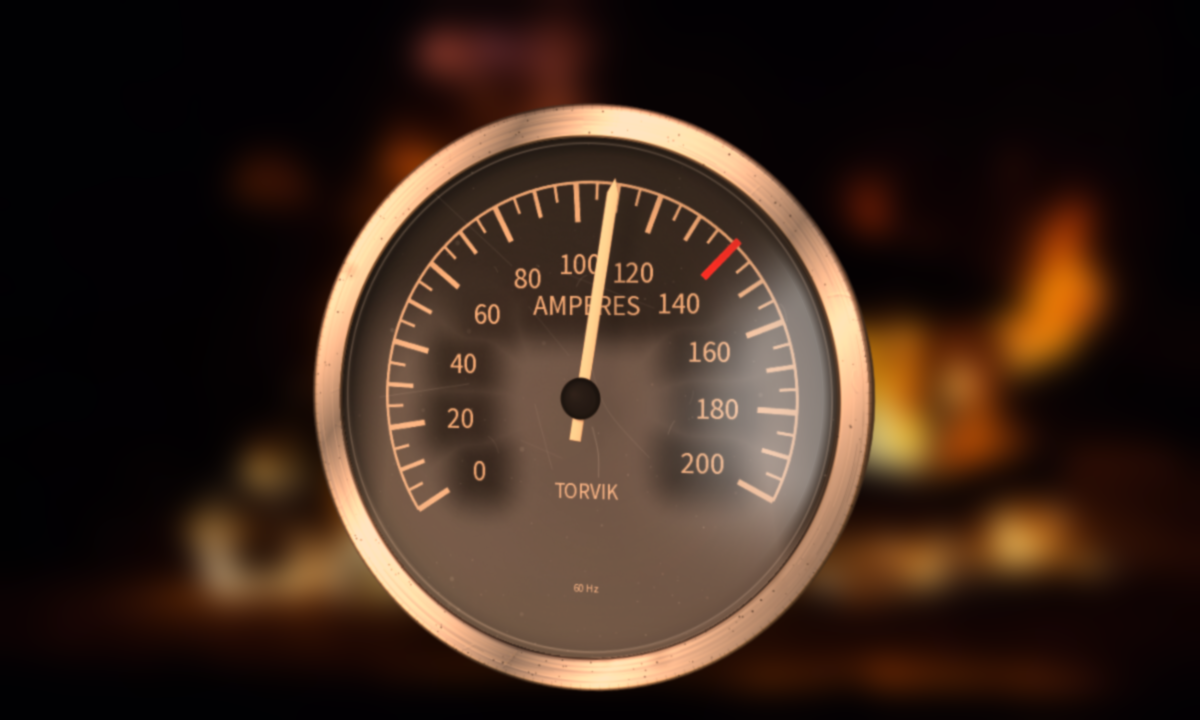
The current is 110 (A)
